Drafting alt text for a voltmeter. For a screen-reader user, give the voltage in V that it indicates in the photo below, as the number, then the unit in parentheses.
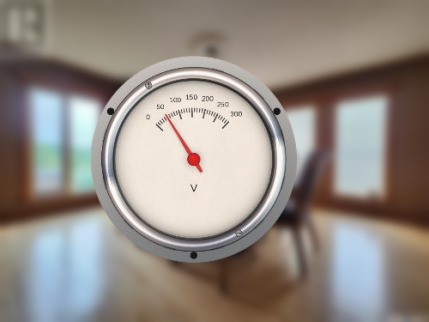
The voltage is 50 (V)
